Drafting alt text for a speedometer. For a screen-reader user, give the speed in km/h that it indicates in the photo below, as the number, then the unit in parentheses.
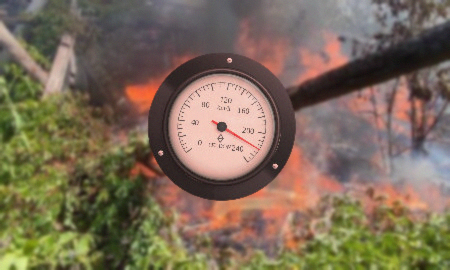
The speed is 220 (km/h)
